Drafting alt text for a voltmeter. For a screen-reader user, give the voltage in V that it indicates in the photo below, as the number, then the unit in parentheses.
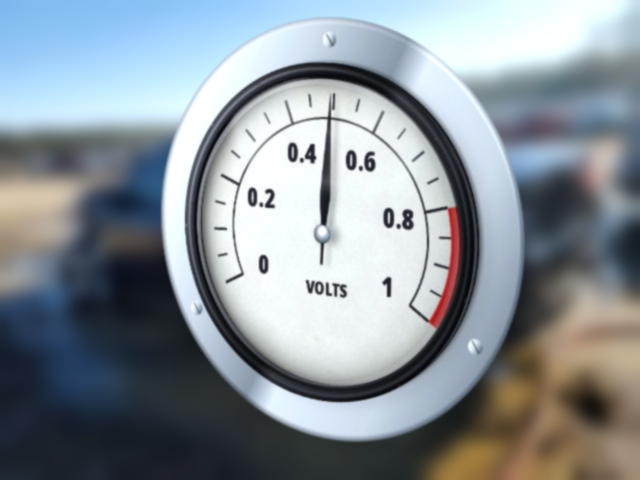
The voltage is 0.5 (V)
